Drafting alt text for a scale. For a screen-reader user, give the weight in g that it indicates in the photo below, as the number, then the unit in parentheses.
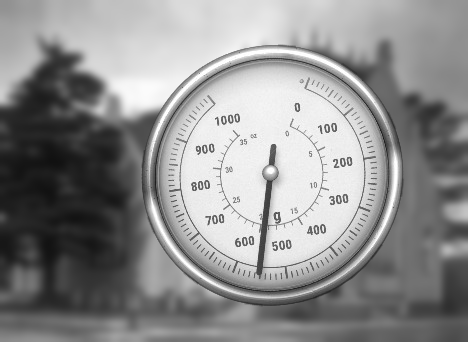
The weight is 550 (g)
